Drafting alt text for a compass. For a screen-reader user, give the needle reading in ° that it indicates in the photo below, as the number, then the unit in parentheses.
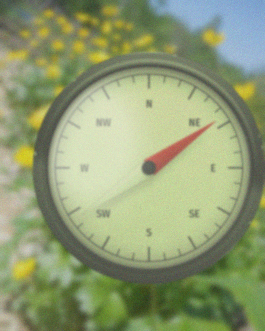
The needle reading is 55 (°)
